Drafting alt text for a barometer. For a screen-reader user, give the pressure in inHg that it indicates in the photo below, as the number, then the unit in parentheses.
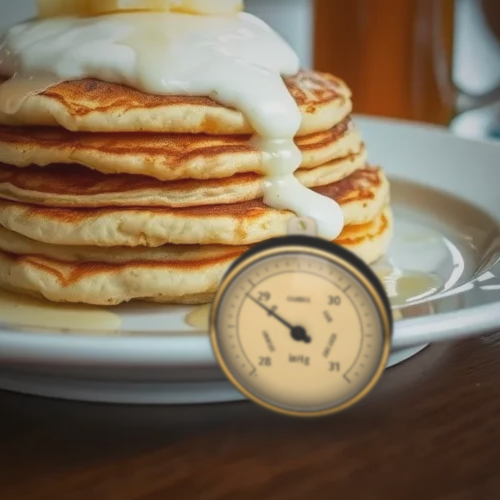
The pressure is 28.9 (inHg)
